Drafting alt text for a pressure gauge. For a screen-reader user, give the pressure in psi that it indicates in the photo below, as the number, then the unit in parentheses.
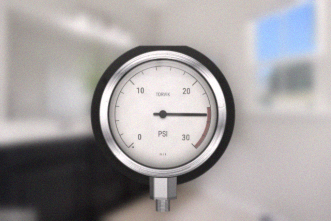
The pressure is 25 (psi)
